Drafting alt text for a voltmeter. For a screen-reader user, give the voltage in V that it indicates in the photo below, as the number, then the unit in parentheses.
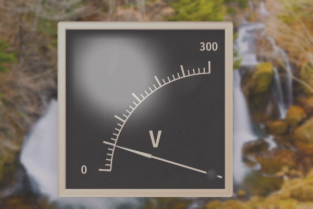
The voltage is 50 (V)
